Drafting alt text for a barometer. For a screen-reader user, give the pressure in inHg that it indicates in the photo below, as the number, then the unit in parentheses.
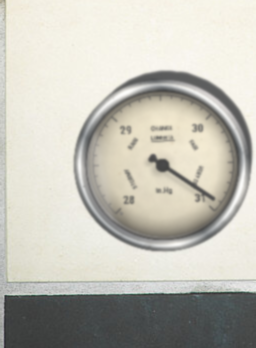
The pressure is 30.9 (inHg)
